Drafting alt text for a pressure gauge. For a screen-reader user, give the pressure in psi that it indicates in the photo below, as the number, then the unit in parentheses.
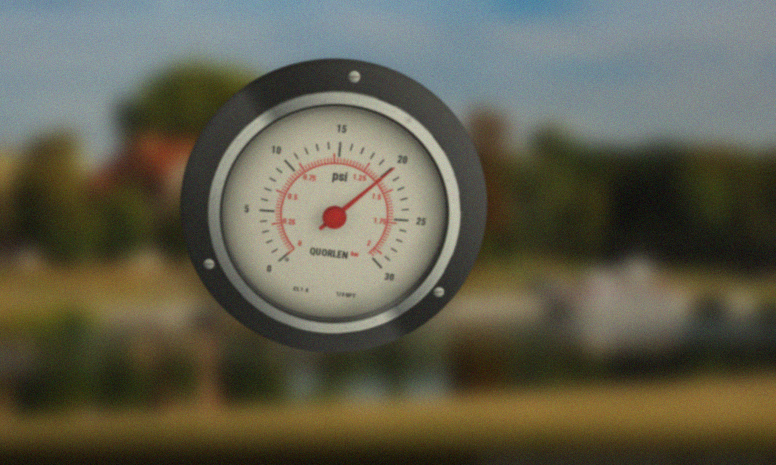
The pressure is 20 (psi)
